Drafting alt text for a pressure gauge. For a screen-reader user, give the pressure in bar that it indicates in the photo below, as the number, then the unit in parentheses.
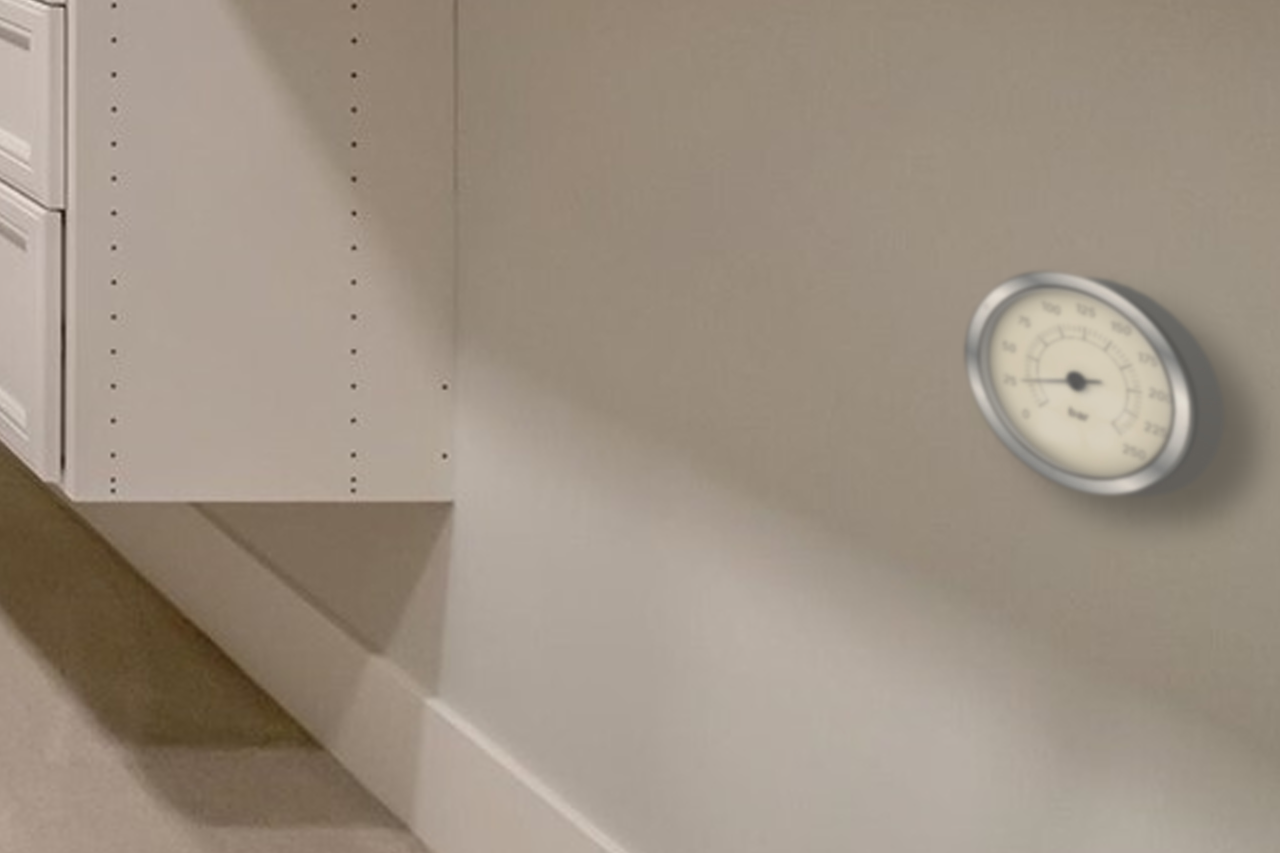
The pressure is 25 (bar)
